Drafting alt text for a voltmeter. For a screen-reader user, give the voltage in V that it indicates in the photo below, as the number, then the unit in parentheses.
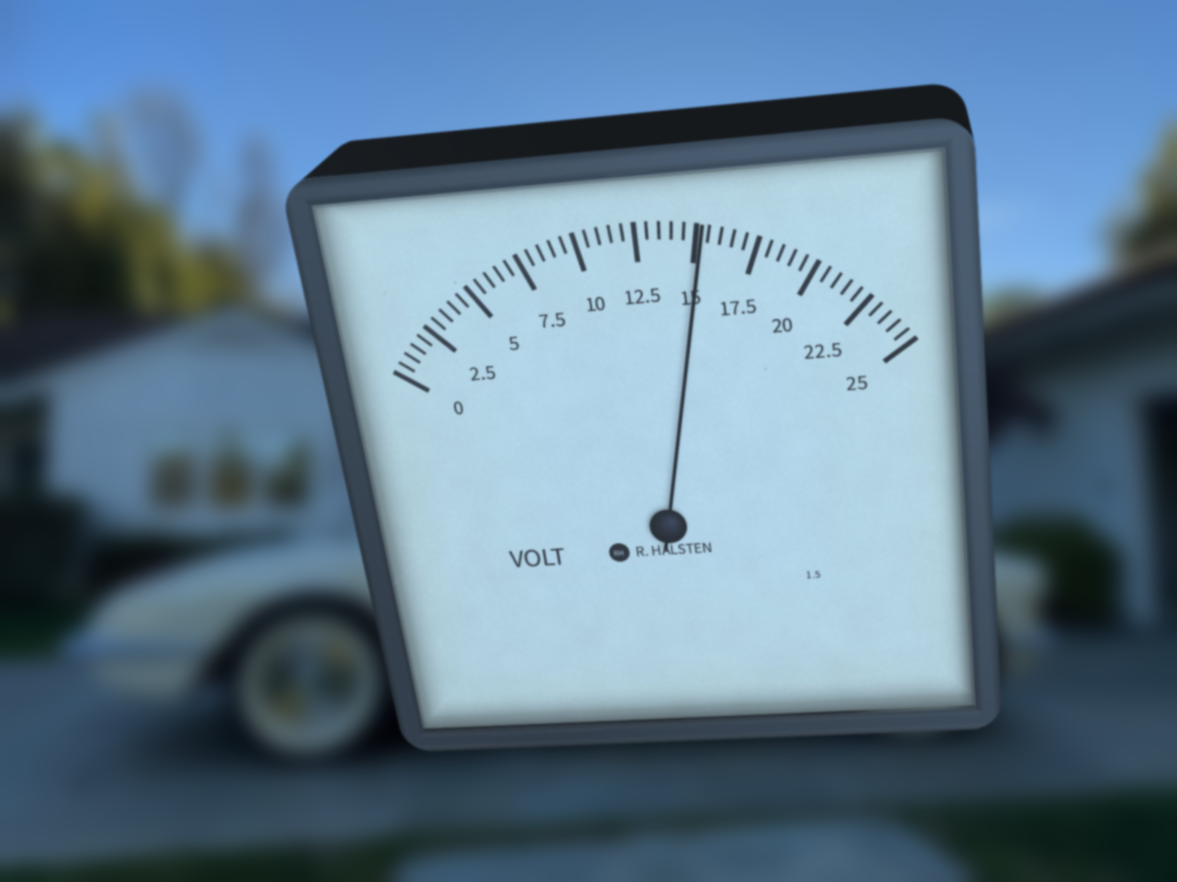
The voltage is 15.25 (V)
